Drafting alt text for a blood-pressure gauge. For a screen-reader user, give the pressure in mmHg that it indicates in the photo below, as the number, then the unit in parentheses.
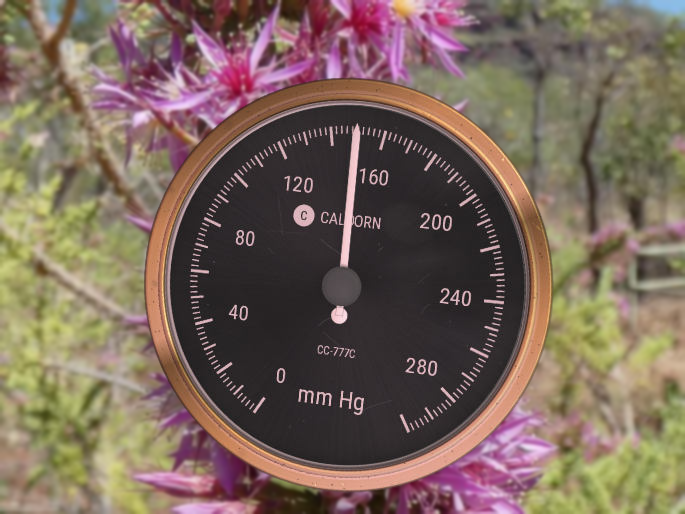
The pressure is 150 (mmHg)
